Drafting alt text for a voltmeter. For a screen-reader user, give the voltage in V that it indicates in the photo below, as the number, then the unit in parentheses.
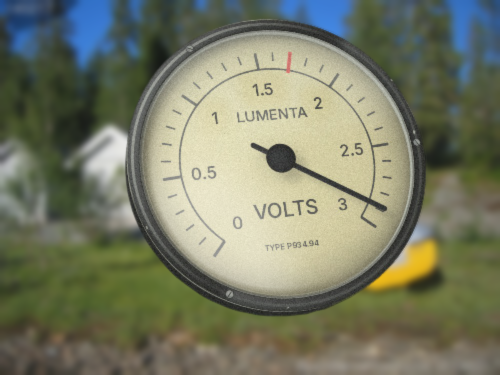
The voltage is 2.9 (V)
